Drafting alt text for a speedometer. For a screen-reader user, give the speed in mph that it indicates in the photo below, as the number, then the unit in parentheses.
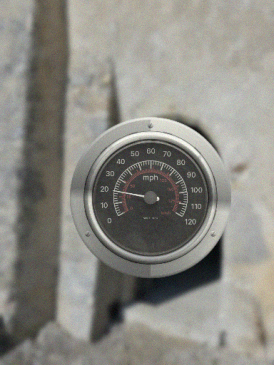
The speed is 20 (mph)
